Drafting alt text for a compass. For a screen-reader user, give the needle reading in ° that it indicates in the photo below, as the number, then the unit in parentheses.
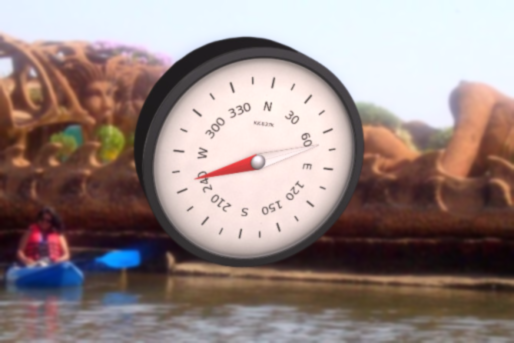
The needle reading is 247.5 (°)
